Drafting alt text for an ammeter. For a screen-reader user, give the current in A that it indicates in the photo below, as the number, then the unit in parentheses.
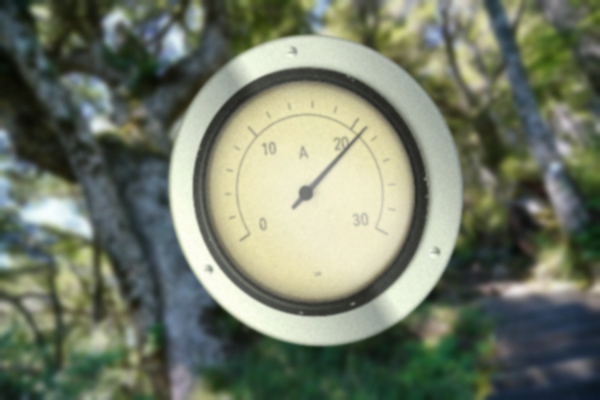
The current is 21 (A)
